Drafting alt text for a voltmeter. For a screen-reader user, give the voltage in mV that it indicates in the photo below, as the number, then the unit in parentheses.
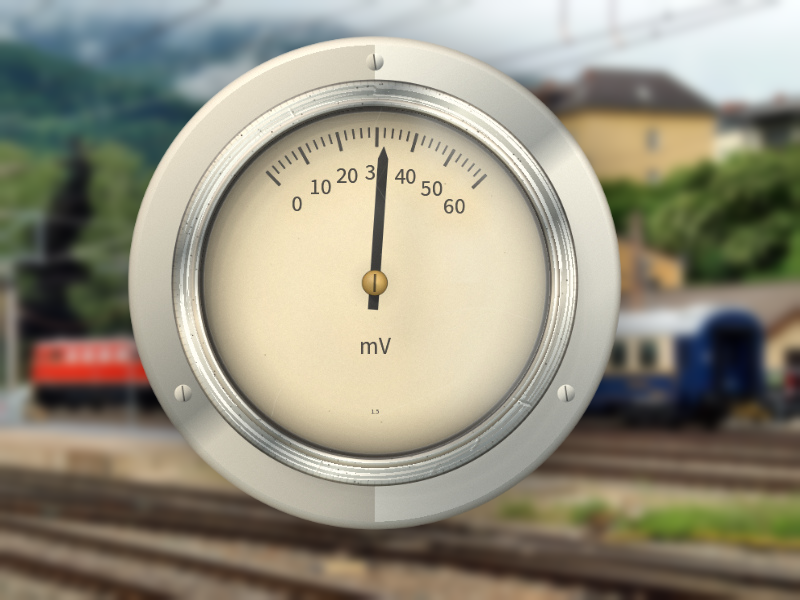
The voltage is 32 (mV)
